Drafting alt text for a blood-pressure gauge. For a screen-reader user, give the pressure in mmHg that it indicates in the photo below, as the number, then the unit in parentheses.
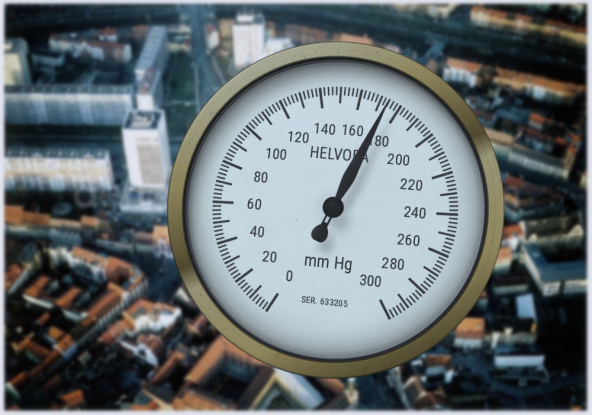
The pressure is 174 (mmHg)
